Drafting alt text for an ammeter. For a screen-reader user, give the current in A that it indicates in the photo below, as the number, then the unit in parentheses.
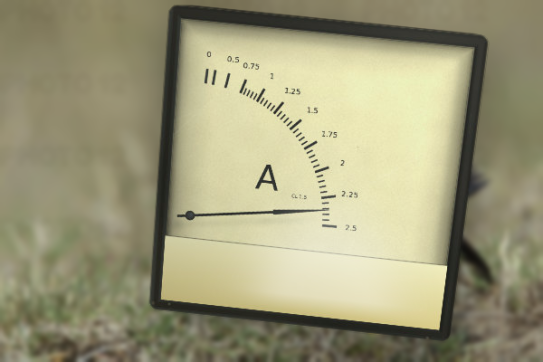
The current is 2.35 (A)
